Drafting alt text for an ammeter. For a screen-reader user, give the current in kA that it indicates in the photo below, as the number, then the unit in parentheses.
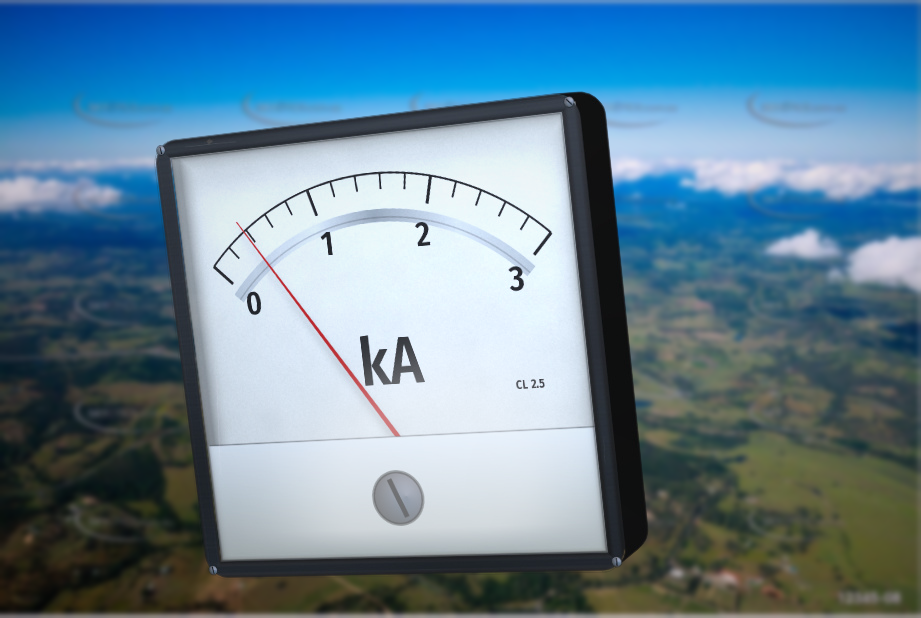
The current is 0.4 (kA)
